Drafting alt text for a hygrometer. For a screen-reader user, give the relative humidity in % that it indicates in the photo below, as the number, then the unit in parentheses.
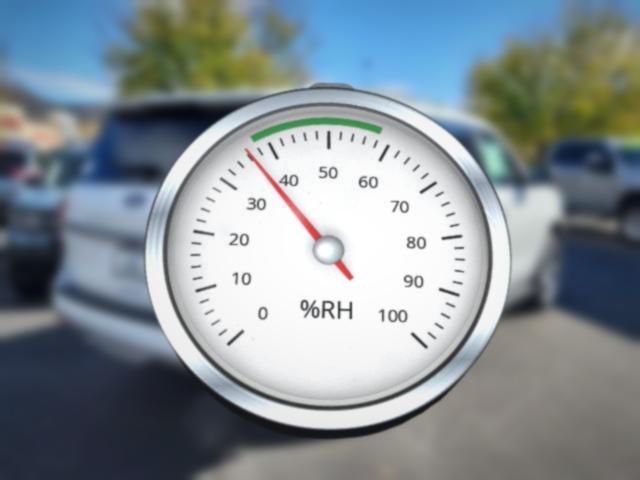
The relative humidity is 36 (%)
